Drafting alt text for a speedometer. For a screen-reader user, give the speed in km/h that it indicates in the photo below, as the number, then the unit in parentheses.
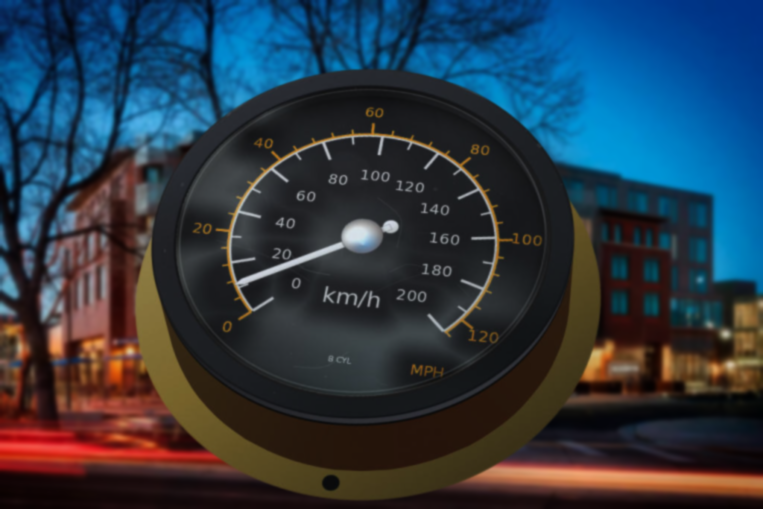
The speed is 10 (km/h)
